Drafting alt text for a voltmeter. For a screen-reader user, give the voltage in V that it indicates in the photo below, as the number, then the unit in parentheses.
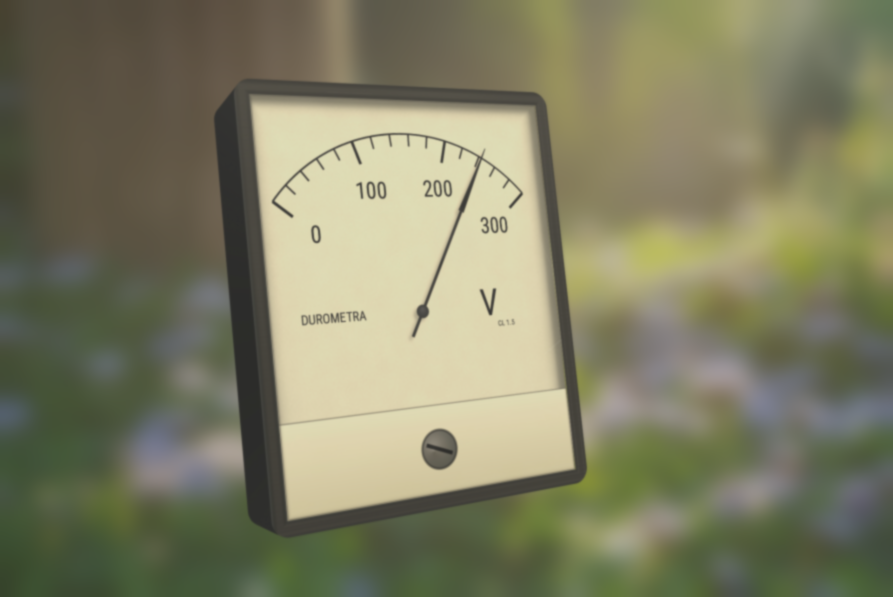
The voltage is 240 (V)
